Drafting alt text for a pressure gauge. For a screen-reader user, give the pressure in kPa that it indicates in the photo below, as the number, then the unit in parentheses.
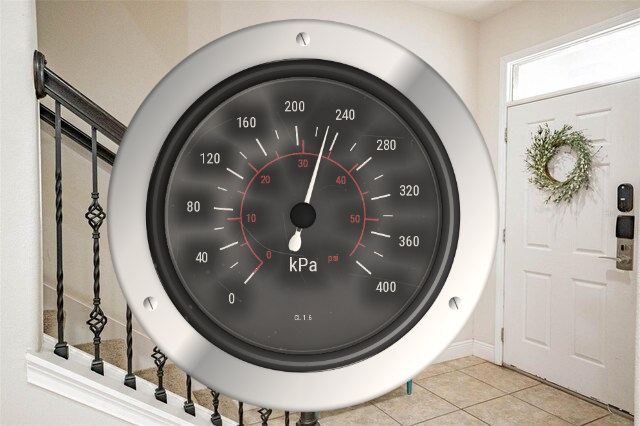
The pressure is 230 (kPa)
